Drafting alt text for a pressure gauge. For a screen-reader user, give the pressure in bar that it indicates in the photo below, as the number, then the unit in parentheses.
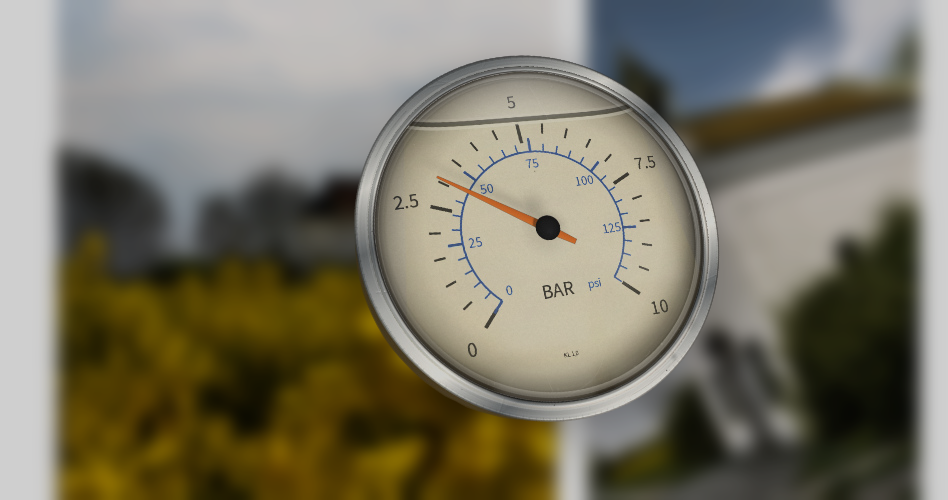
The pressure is 3 (bar)
